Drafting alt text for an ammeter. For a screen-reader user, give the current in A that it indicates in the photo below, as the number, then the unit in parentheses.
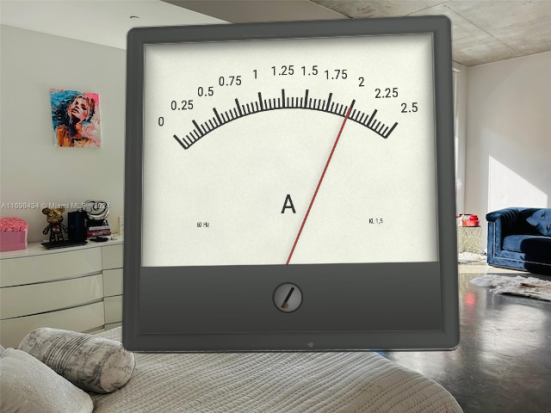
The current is 2 (A)
